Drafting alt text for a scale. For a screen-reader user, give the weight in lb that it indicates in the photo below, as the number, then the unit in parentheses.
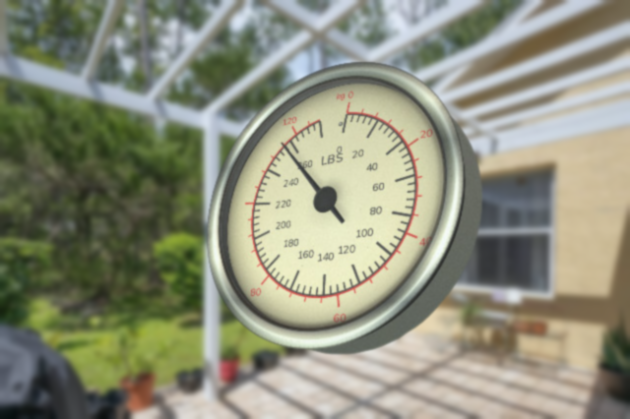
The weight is 256 (lb)
